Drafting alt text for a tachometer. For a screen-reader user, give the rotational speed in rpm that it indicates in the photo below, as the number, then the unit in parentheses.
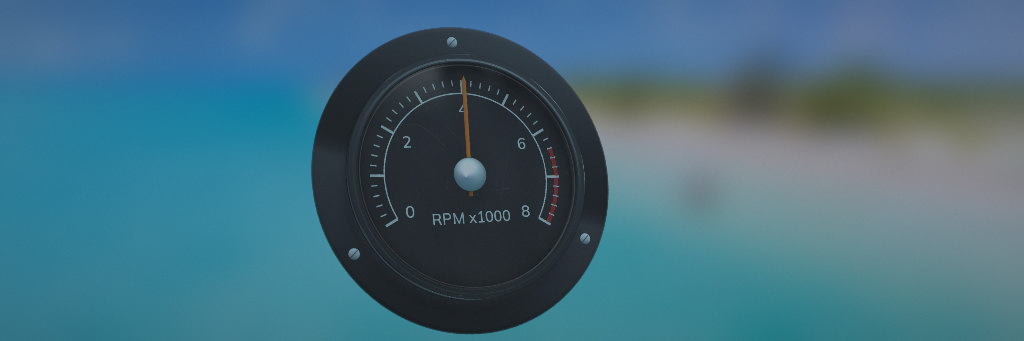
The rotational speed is 4000 (rpm)
